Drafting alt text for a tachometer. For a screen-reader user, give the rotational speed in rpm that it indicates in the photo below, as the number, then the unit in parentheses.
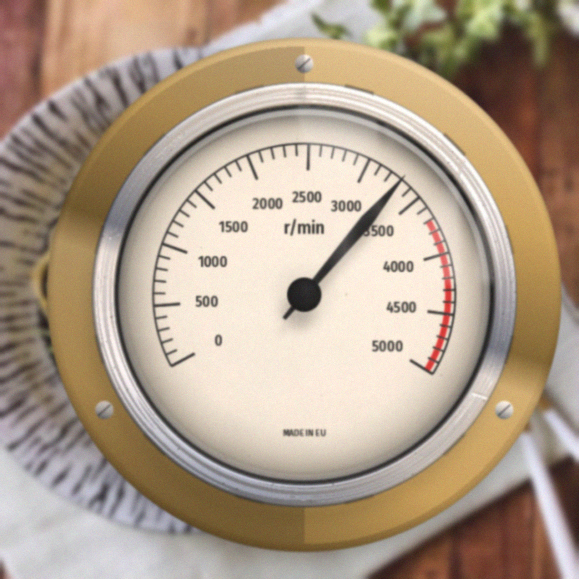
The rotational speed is 3300 (rpm)
